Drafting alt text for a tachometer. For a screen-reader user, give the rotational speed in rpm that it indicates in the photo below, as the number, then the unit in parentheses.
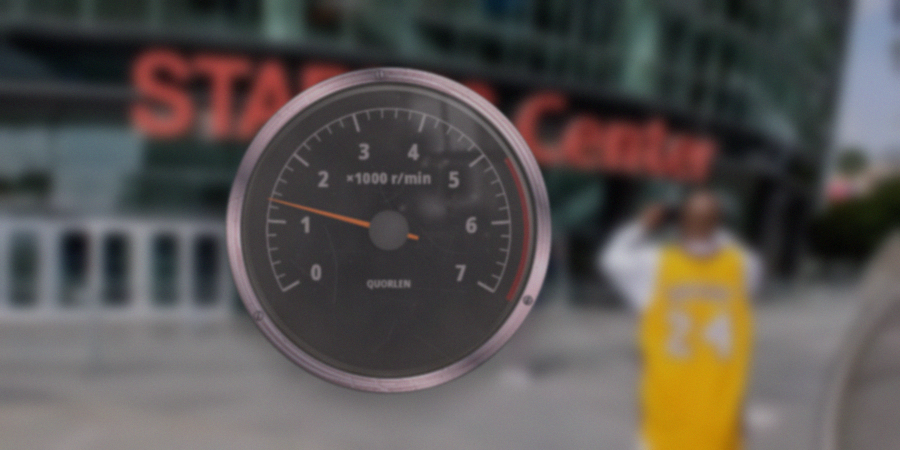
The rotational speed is 1300 (rpm)
